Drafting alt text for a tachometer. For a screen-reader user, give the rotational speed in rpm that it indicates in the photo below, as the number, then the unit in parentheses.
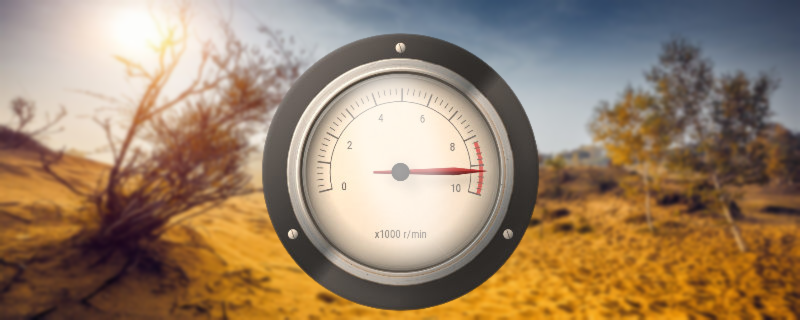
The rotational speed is 9200 (rpm)
